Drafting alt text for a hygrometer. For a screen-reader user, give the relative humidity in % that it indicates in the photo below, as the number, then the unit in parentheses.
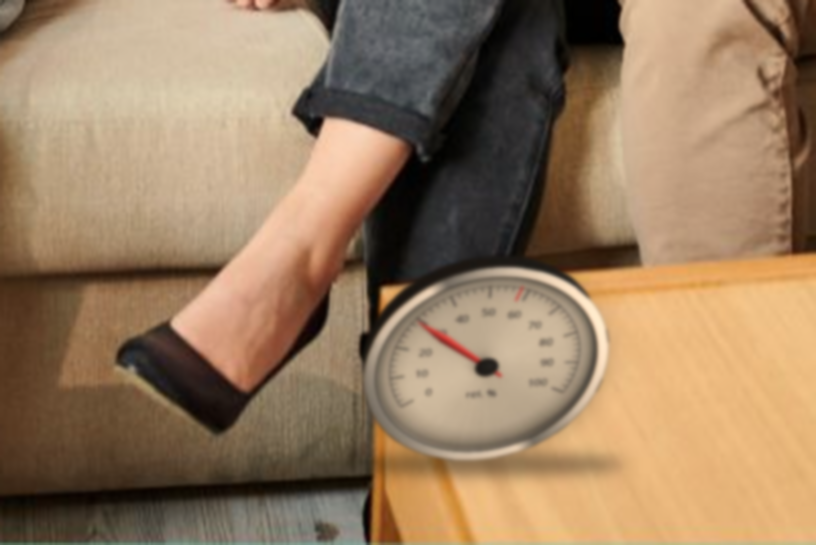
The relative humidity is 30 (%)
